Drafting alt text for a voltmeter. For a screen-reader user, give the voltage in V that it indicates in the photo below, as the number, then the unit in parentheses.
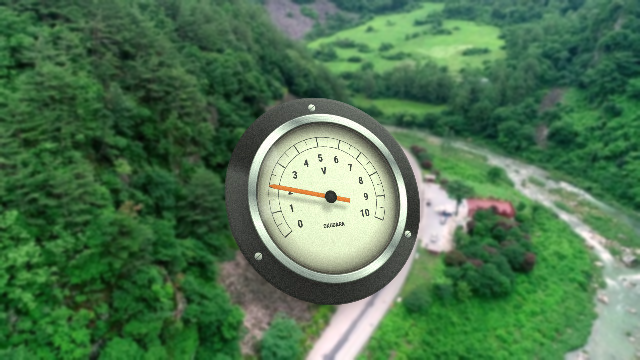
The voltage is 2 (V)
